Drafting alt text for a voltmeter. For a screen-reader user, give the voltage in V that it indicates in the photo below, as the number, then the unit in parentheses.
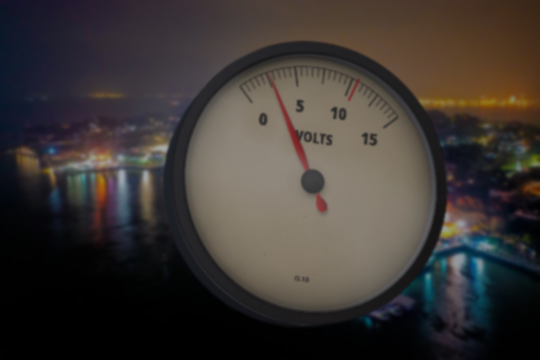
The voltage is 2.5 (V)
